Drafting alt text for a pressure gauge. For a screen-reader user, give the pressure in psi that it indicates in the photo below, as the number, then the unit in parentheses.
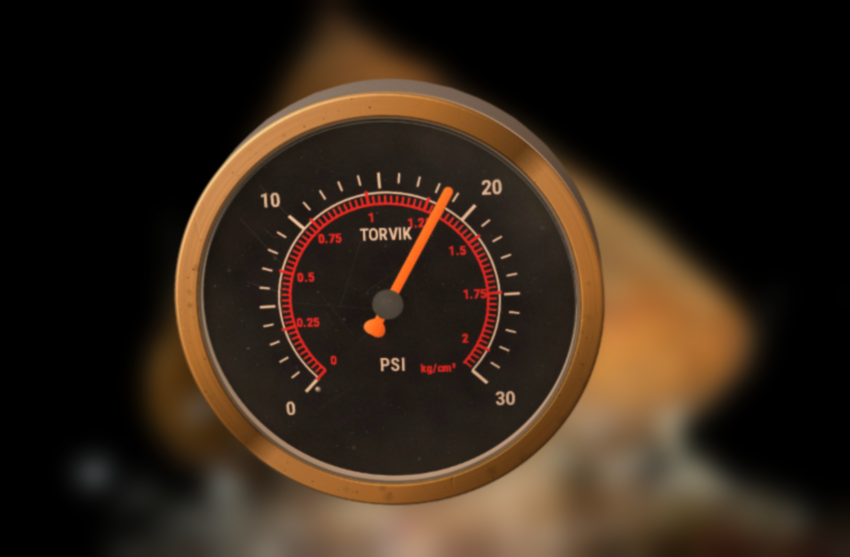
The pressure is 18.5 (psi)
